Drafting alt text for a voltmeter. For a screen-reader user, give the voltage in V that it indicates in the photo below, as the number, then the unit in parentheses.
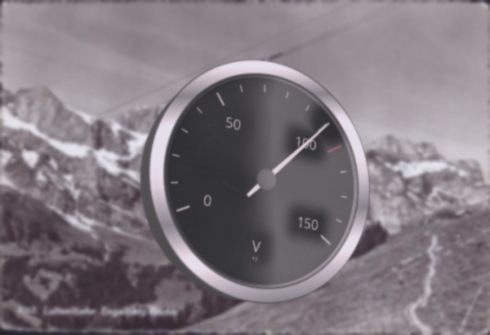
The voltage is 100 (V)
